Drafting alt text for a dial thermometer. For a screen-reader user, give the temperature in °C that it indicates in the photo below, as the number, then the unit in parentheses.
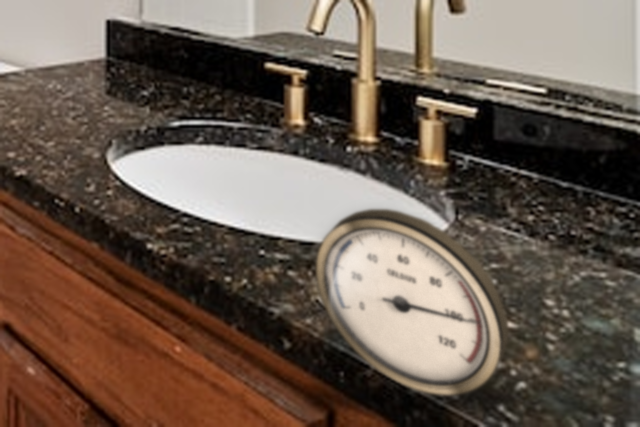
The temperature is 100 (°C)
